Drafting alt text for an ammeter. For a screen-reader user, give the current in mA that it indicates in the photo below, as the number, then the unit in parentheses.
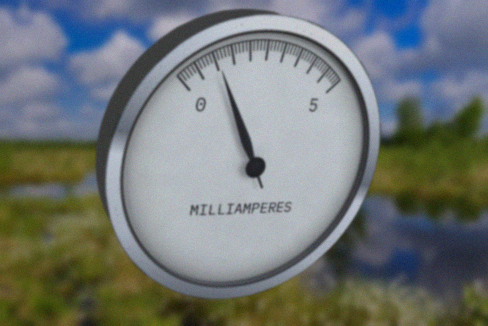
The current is 1 (mA)
